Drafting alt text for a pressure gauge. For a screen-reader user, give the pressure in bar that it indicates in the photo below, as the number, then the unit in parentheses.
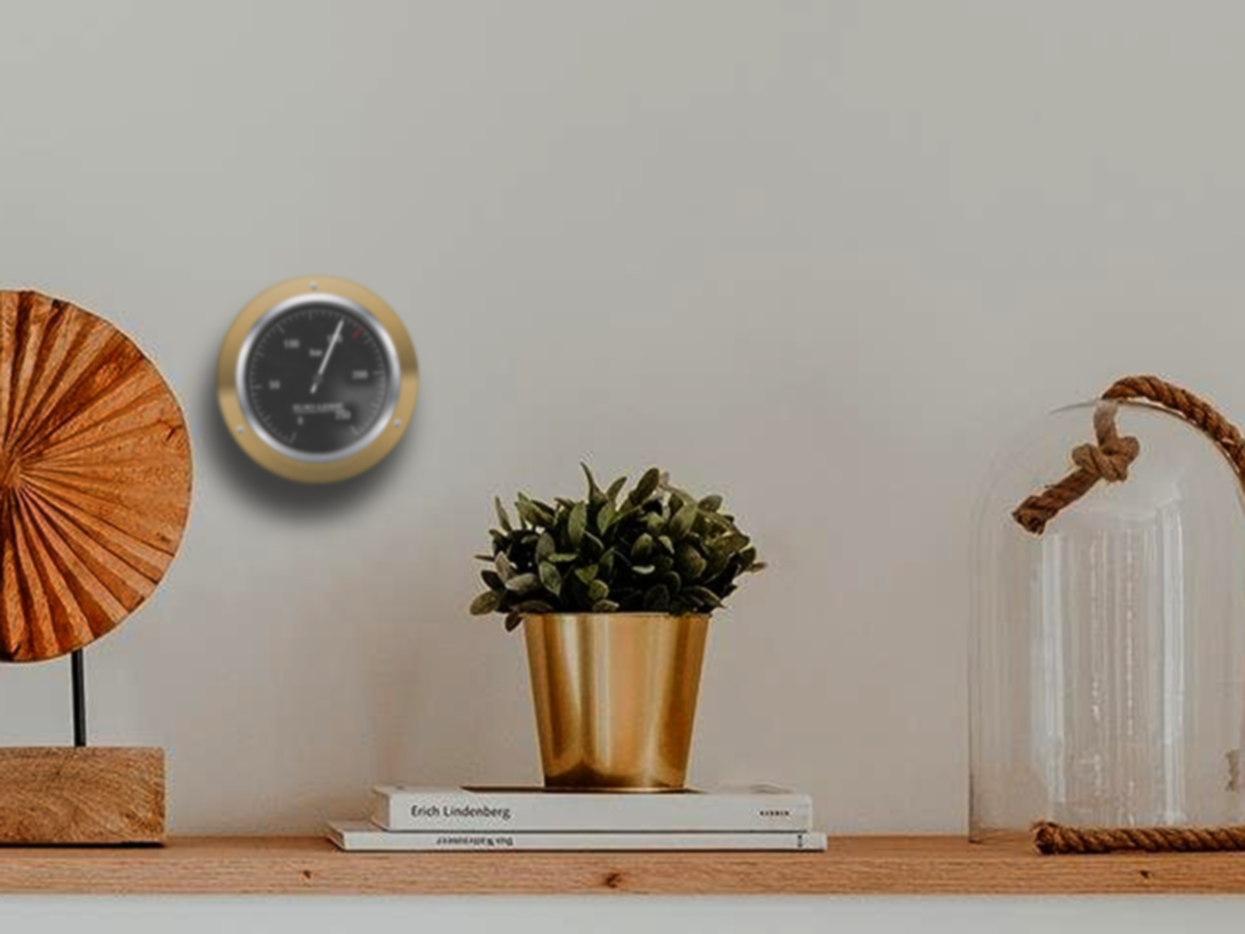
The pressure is 150 (bar)
